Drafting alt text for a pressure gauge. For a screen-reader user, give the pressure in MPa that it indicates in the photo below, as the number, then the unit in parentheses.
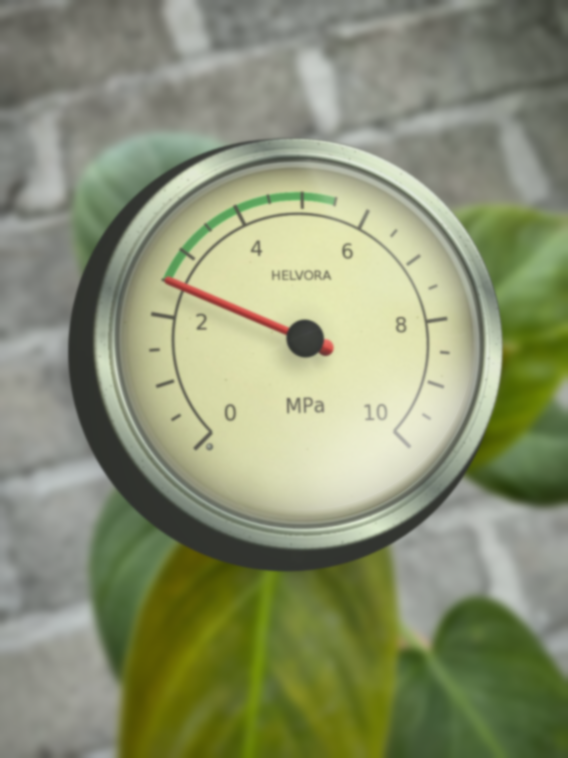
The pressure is 2.5 (MPa)
